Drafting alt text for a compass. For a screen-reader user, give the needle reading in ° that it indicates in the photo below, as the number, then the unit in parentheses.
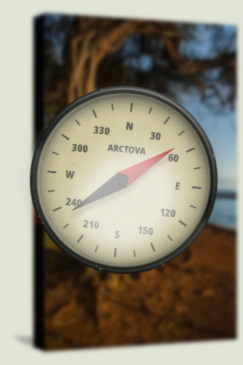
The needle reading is 52.5 (°)
